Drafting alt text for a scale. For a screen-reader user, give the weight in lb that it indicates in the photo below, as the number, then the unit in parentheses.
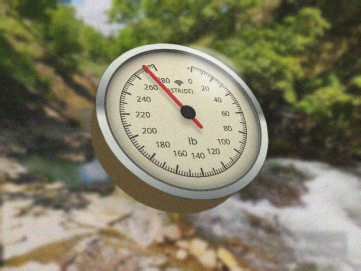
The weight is 270 (lb)
